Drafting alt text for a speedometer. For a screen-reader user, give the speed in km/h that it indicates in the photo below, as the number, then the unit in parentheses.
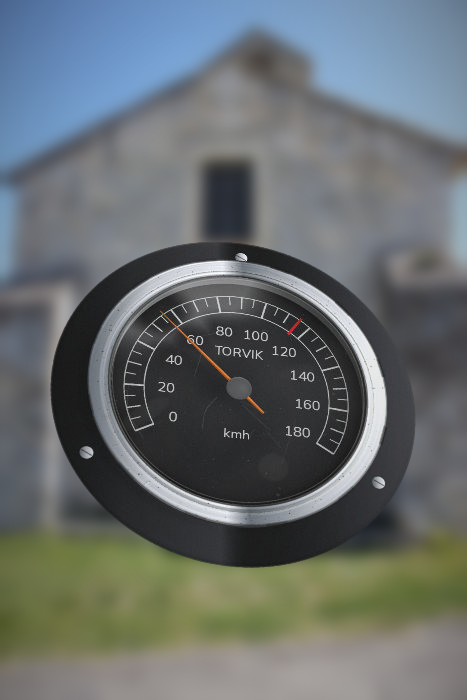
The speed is 55 (km/h)
